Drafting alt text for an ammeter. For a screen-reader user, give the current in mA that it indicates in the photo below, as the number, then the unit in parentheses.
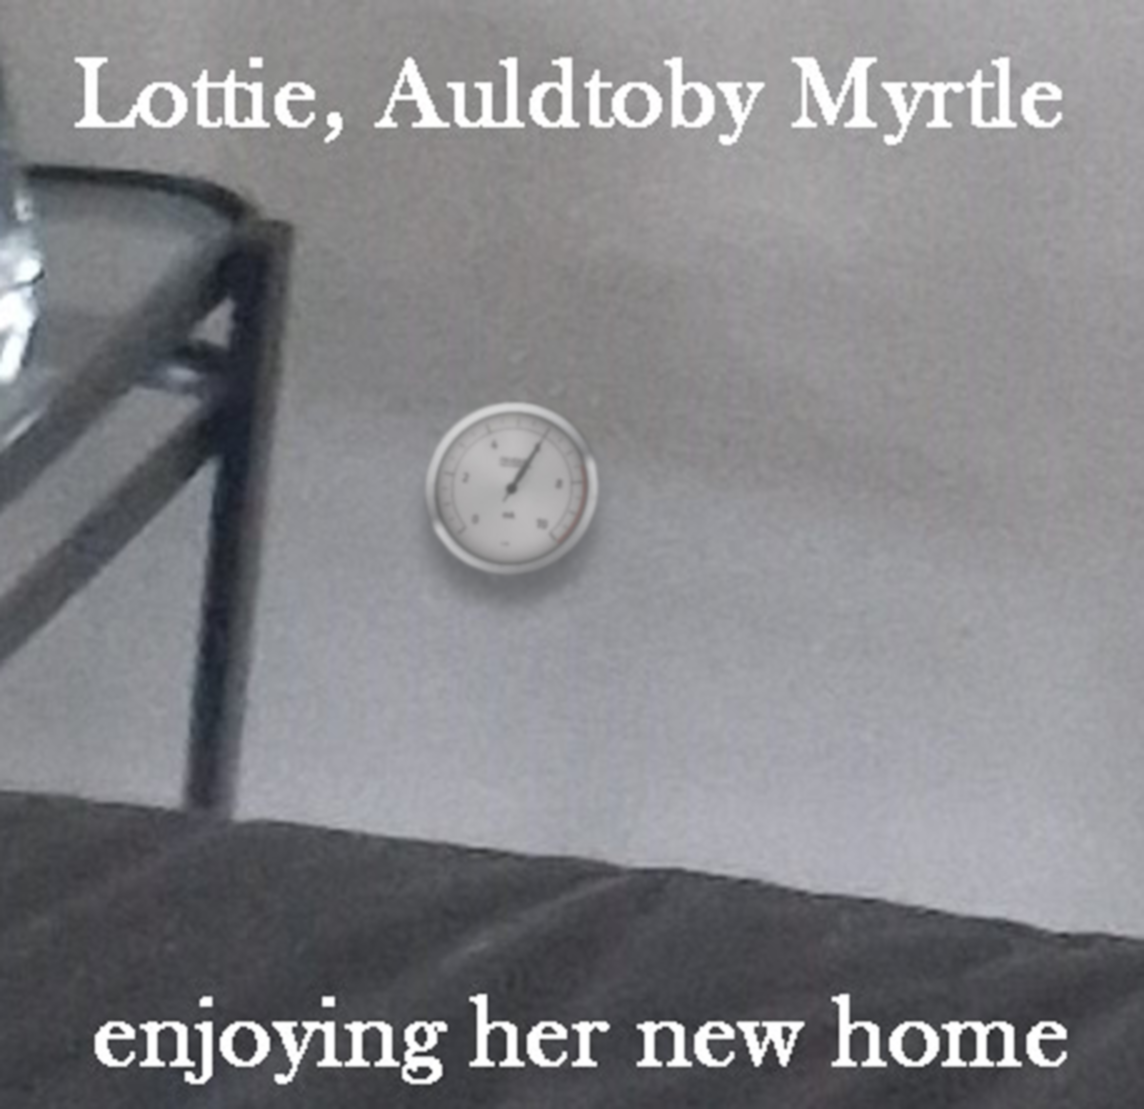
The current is 6 (mA)
